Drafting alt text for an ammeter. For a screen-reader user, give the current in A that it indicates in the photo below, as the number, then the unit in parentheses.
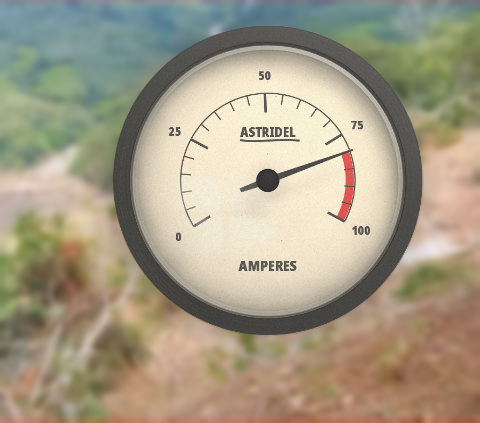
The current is 80 (A)
